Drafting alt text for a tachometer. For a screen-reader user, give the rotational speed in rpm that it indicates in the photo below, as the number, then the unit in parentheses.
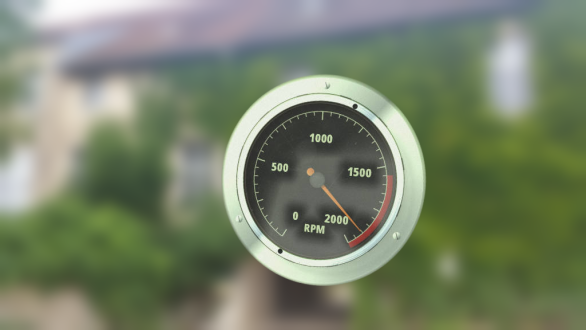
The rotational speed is 1900 (rpm)
